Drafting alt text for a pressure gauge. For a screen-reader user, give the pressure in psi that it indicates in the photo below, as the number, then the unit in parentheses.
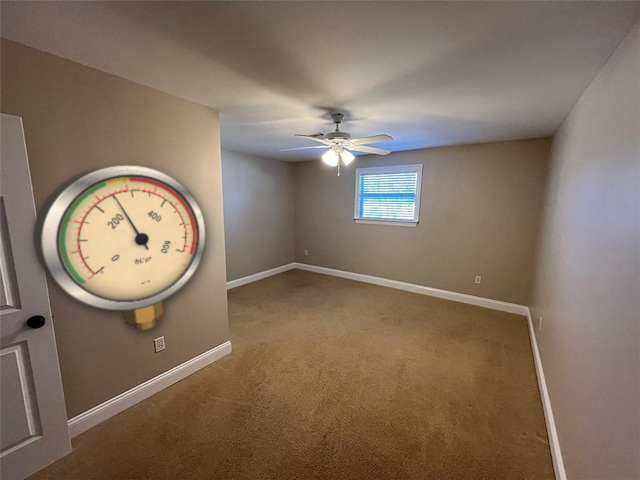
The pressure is 250 (psi)
